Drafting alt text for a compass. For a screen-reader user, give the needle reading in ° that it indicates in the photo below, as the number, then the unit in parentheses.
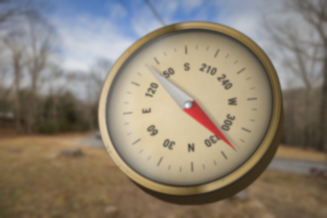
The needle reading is 320 (°)
